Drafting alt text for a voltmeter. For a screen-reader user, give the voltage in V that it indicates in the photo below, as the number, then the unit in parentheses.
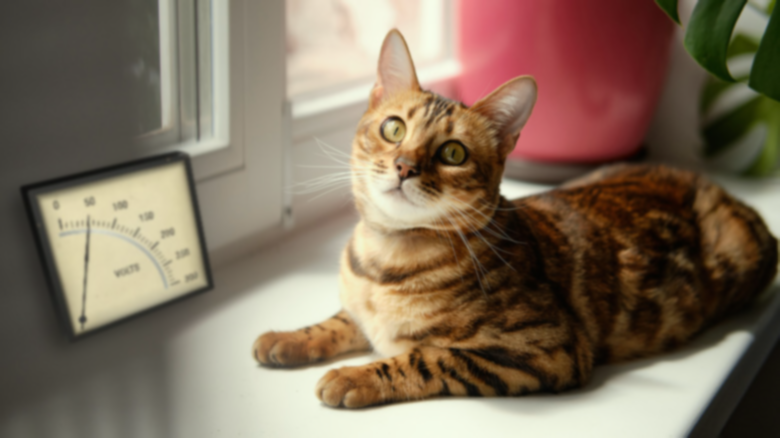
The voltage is 50 (V)
